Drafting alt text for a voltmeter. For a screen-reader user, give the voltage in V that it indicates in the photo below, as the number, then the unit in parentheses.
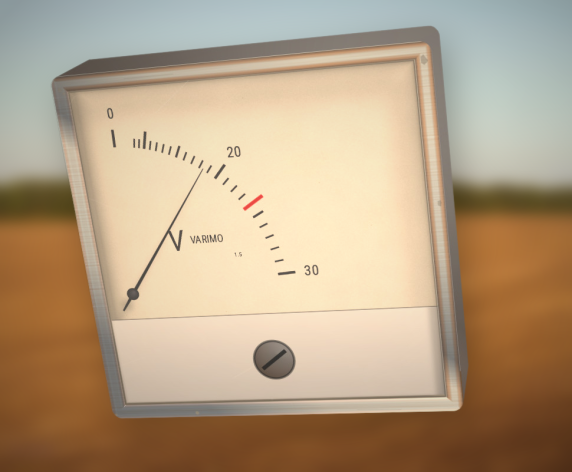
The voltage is 18.5 (V)
